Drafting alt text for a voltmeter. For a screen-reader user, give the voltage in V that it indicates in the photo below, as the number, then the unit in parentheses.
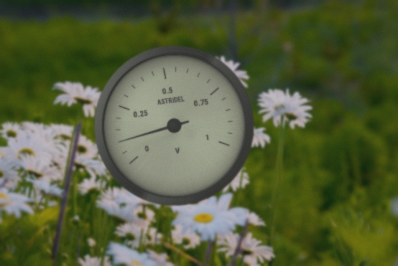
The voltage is 0.1 (V)
